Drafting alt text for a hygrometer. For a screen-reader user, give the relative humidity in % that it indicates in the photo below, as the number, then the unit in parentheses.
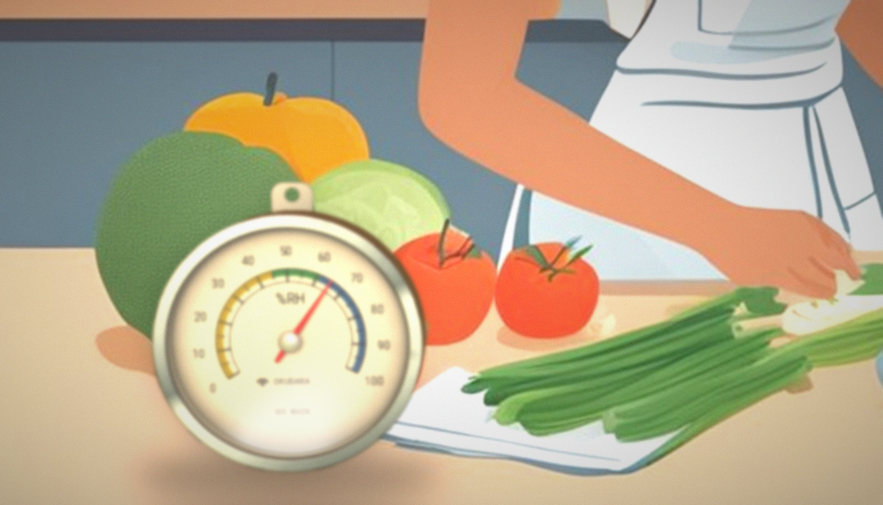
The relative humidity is 65 (%)
